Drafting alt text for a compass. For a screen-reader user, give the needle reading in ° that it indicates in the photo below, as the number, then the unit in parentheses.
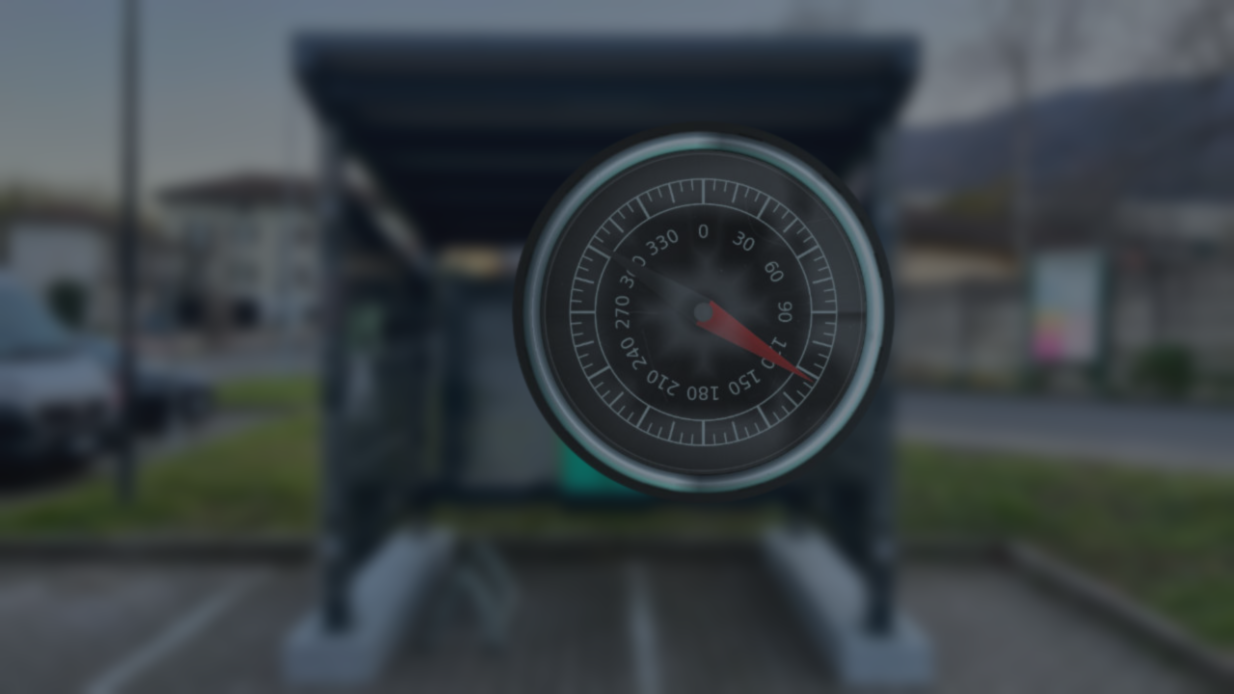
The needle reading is 122.5 (°)
